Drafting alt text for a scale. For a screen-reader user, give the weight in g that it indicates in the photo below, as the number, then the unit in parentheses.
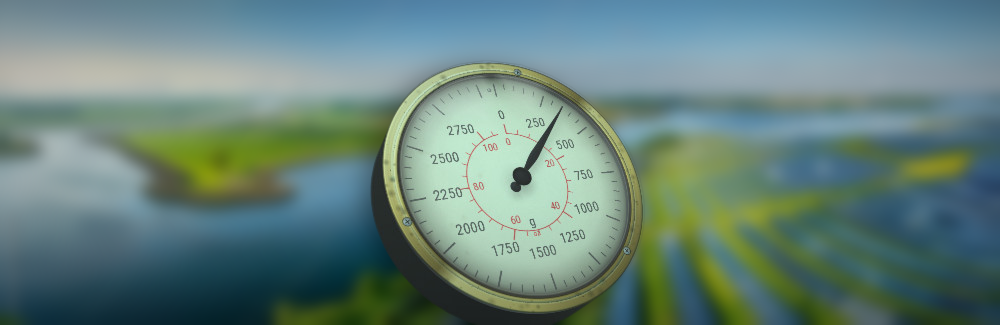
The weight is 350 (g)
